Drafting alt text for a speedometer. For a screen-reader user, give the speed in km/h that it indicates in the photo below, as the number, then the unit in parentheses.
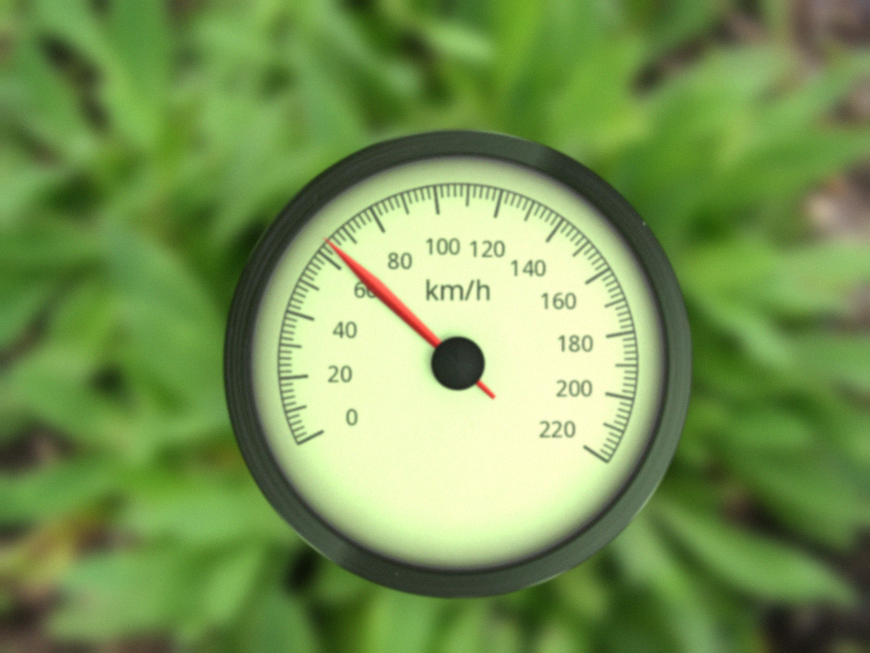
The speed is 64 (km/h)
